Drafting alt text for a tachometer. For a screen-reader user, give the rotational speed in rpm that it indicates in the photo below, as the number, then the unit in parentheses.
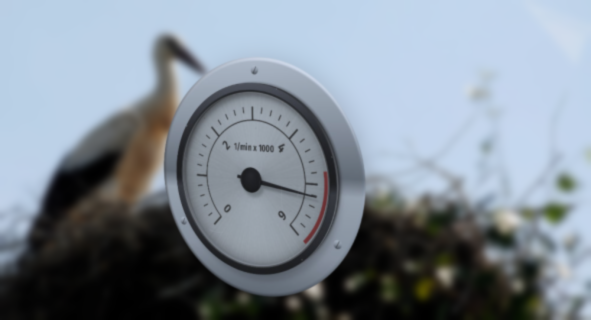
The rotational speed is 5200 (rpm)
